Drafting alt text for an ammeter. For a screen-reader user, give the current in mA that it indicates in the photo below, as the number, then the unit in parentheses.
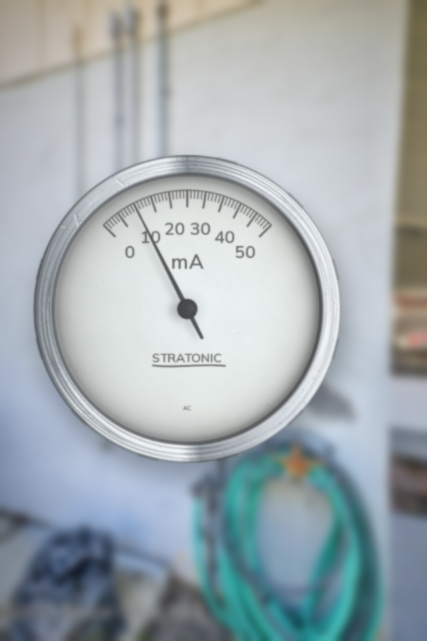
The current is 10 (mA)
